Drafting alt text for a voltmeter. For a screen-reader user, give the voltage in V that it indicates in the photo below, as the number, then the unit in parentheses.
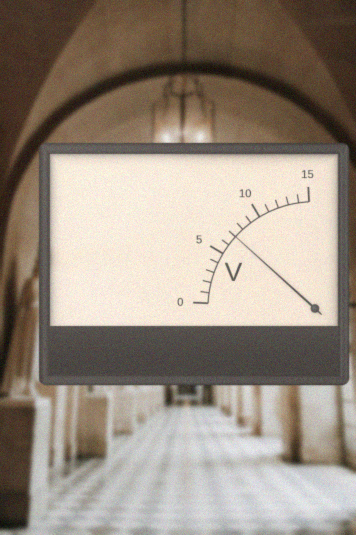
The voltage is 7 (V)
